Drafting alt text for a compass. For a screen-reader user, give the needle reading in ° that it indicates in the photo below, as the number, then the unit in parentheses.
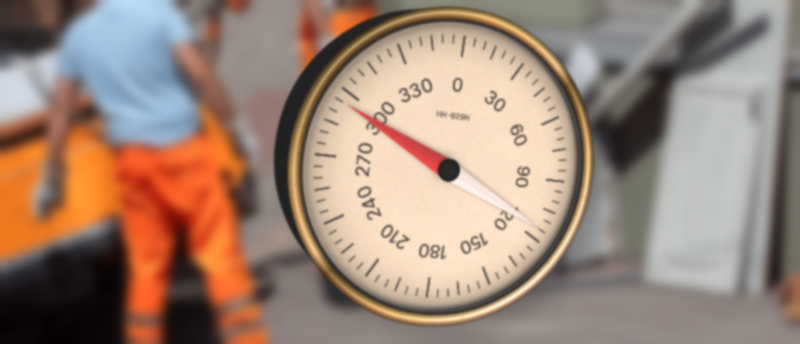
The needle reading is 295 (°)
